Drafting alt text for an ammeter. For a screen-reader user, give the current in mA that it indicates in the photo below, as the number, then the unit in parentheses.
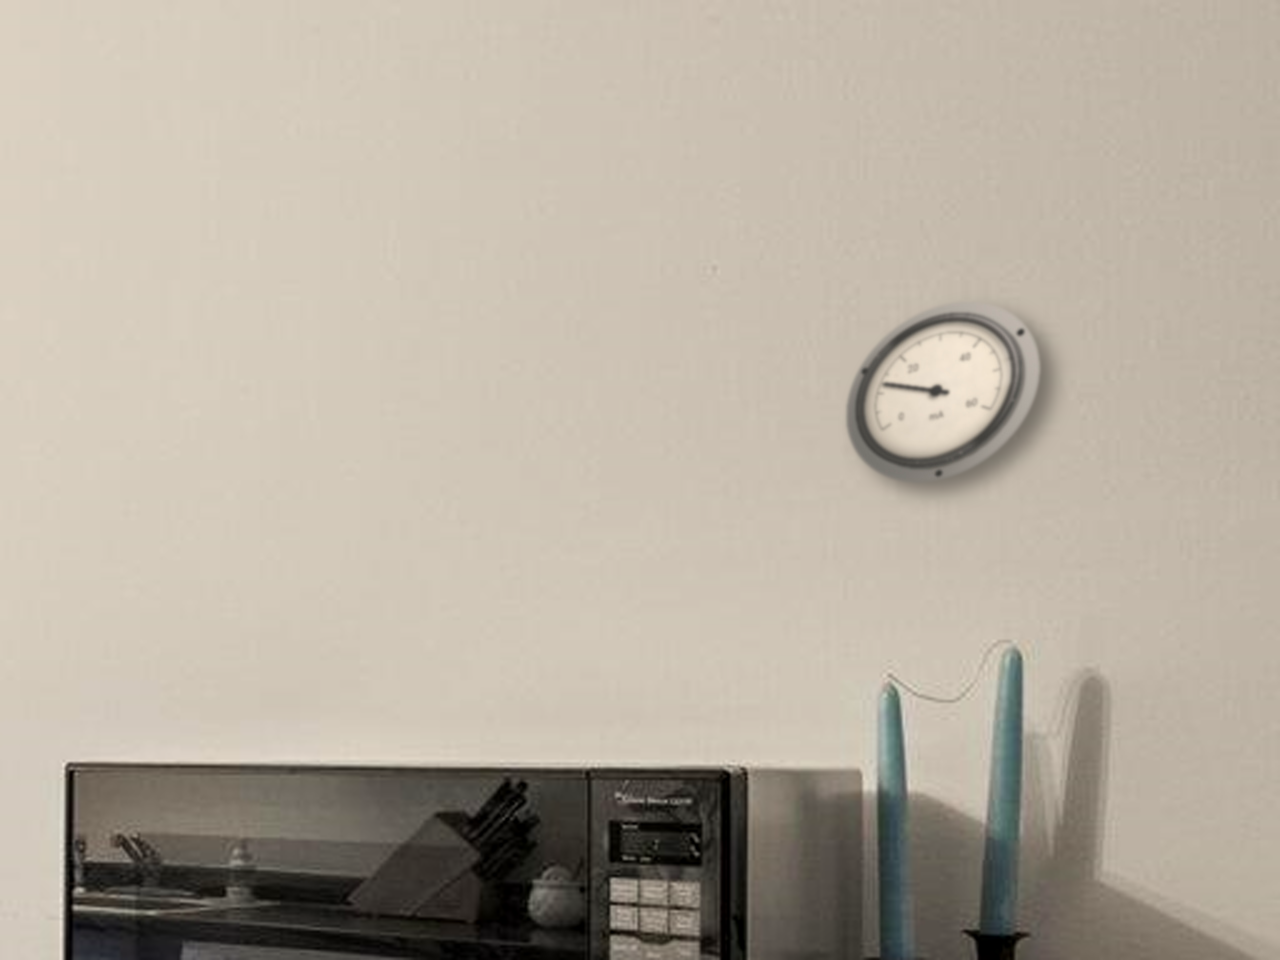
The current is 12.5 (mA)
